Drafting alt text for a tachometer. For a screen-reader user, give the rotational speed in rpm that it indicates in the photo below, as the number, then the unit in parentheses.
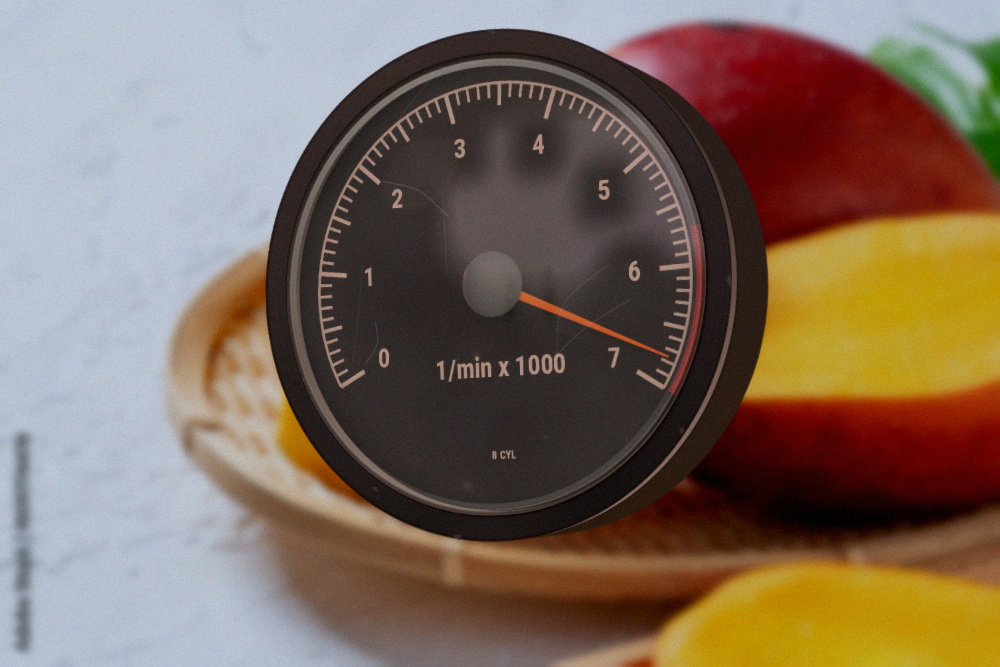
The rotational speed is 6750 (rpm)
